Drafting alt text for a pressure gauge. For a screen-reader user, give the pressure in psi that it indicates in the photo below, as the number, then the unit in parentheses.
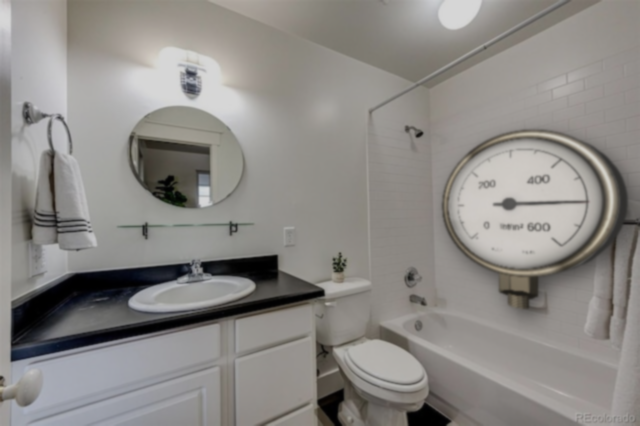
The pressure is 500 (psi)
